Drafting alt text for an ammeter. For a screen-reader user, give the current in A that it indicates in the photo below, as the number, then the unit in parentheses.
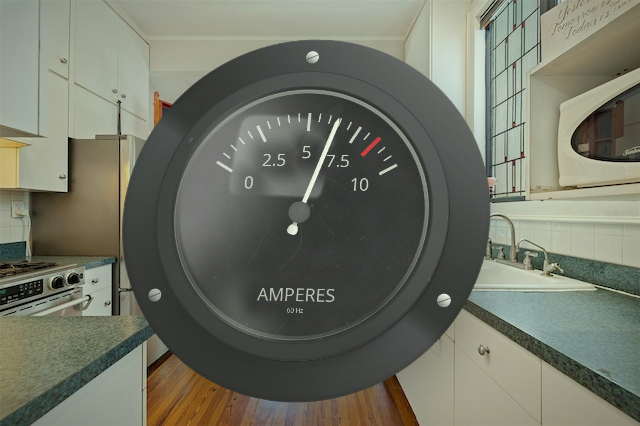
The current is 6.5 (A)
